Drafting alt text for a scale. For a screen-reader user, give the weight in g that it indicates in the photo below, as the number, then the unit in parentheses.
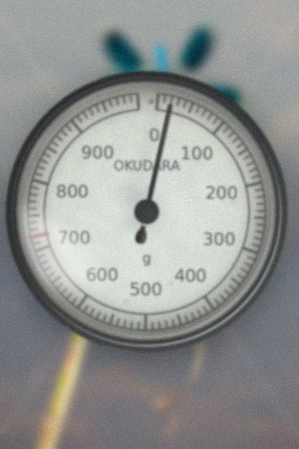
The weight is 20 (g)
